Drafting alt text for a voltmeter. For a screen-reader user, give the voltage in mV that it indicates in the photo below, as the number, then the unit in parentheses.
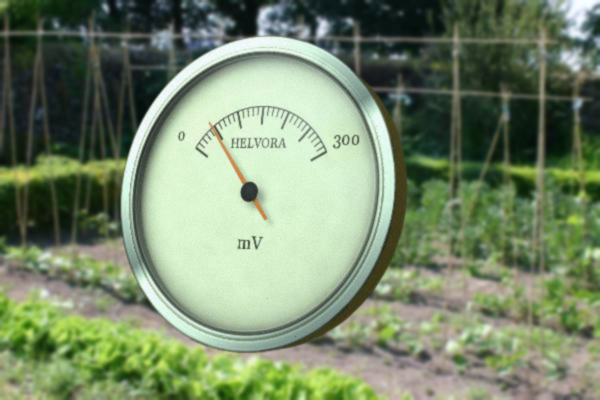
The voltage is 50 (mV)
